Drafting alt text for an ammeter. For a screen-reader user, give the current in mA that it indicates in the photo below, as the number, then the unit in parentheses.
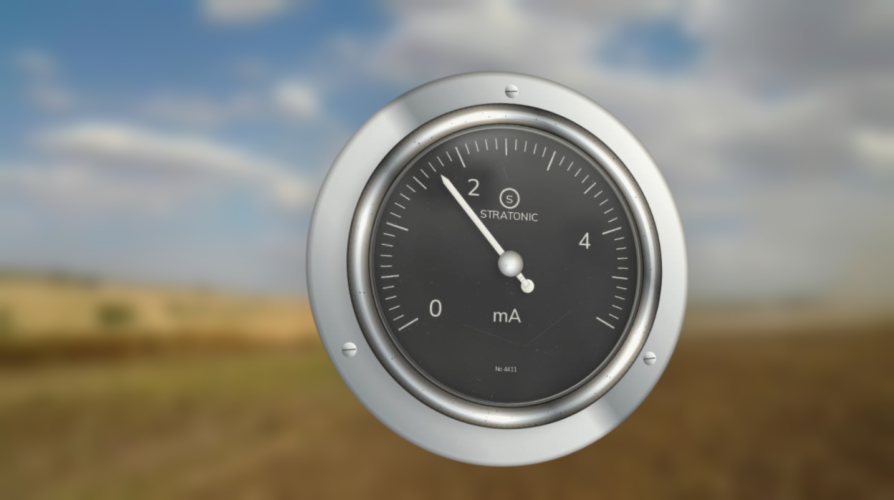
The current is 1.7 (mA)
